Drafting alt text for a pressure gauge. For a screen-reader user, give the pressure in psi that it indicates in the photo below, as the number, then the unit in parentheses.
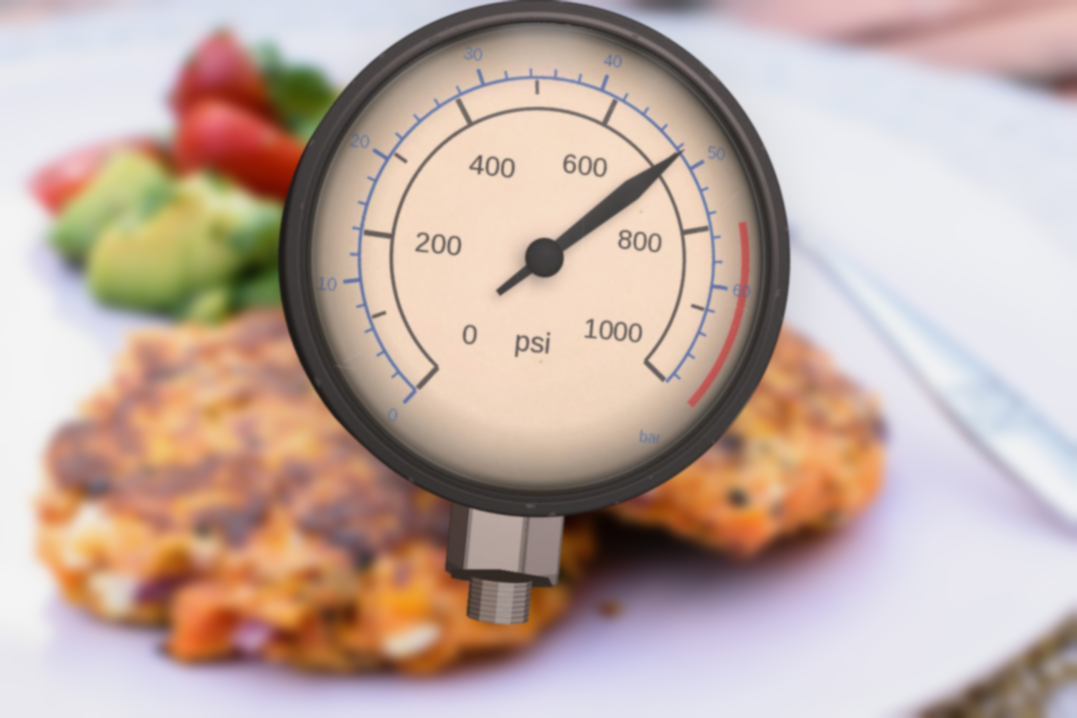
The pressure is 700 (psi)
